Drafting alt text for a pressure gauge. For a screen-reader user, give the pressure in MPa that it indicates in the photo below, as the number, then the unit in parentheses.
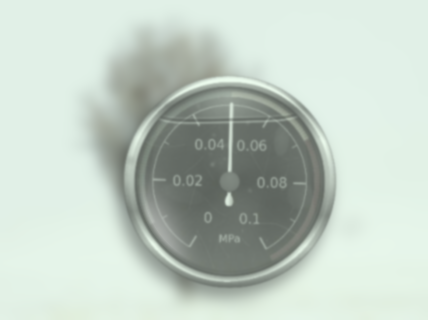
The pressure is 0.05 (MPa)
